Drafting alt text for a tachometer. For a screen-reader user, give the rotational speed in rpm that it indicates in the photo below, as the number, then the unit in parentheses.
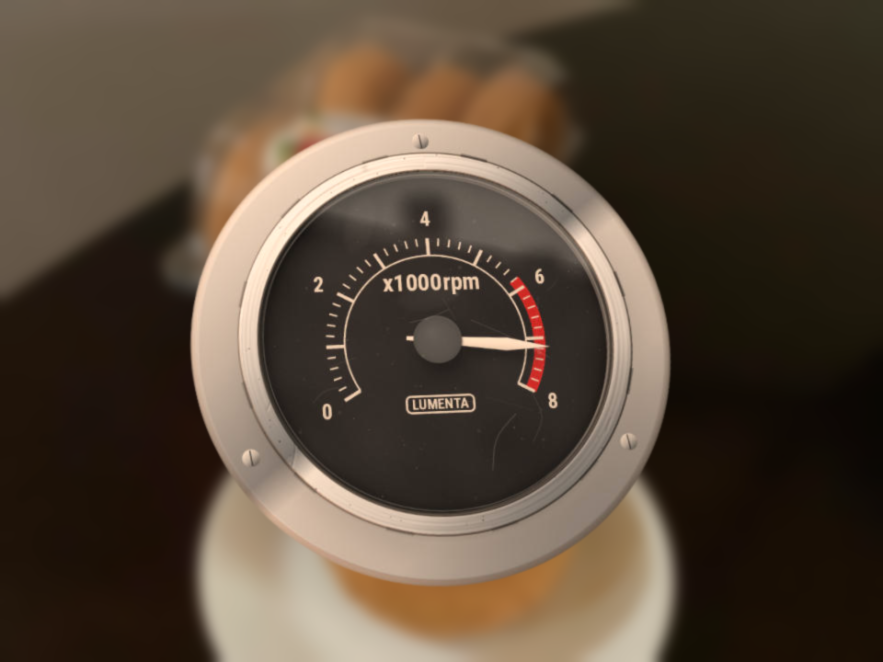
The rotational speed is 7200 (rpm)
